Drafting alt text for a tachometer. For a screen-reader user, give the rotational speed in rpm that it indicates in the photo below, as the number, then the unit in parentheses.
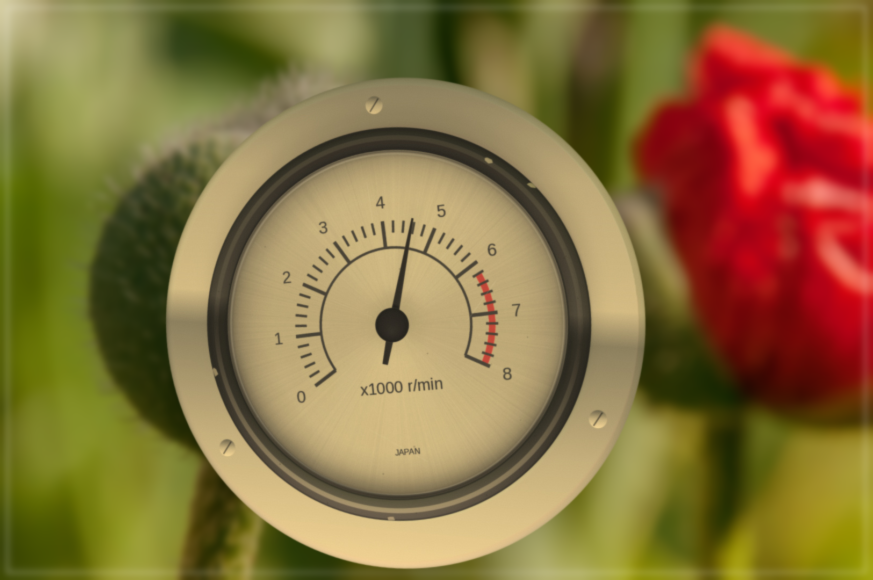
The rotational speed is 4600 (rpm)
